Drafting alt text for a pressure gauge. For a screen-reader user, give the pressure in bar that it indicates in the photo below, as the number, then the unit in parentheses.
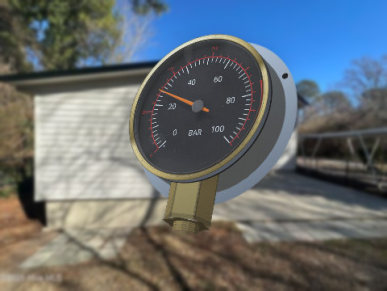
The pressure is 26 (bar)
